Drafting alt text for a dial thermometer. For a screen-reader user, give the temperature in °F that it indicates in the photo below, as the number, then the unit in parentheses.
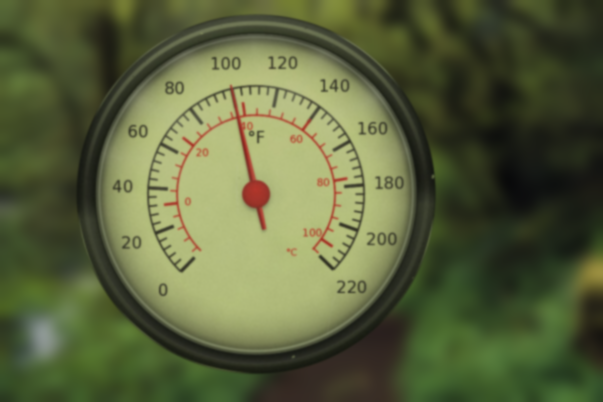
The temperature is 100 (°F)
